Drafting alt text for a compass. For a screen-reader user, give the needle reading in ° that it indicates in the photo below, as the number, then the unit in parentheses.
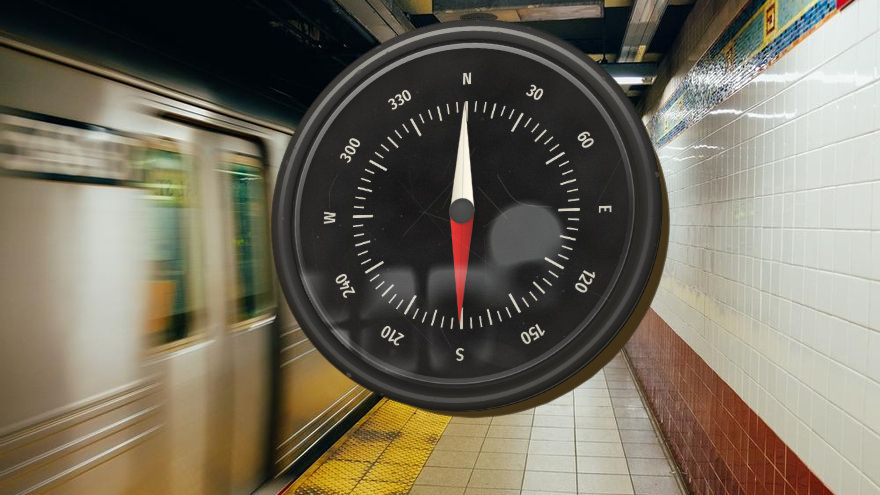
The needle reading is 180 (°)
